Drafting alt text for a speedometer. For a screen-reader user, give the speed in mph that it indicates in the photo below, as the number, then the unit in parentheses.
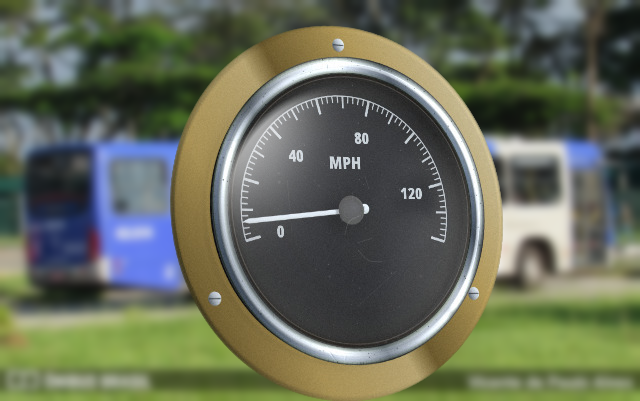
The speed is 6 (mph)
